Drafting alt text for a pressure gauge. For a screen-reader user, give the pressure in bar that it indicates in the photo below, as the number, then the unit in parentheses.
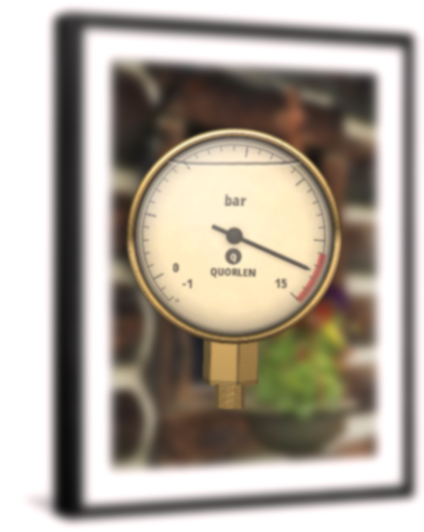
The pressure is 13.75 (bar)
